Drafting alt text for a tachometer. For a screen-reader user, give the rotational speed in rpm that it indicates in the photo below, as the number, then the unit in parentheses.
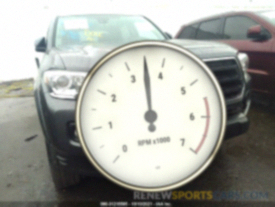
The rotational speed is 3500 (rpm)
